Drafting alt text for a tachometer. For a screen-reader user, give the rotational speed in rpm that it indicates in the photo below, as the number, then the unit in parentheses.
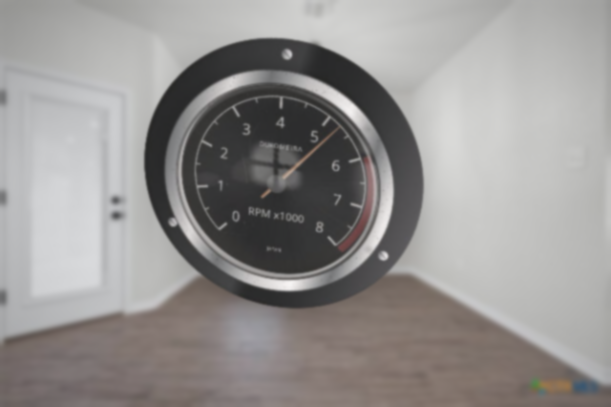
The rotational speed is 5250 (rpm)
